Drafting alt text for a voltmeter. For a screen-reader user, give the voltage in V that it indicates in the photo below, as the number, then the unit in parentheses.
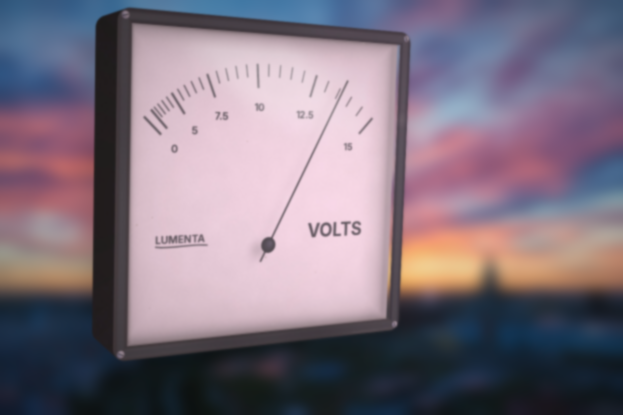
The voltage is 13.5 (V)
